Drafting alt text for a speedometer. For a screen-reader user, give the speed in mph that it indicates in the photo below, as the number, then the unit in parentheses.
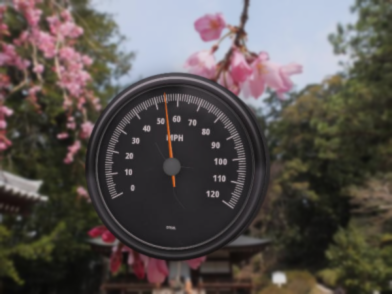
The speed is 55 (mph)
